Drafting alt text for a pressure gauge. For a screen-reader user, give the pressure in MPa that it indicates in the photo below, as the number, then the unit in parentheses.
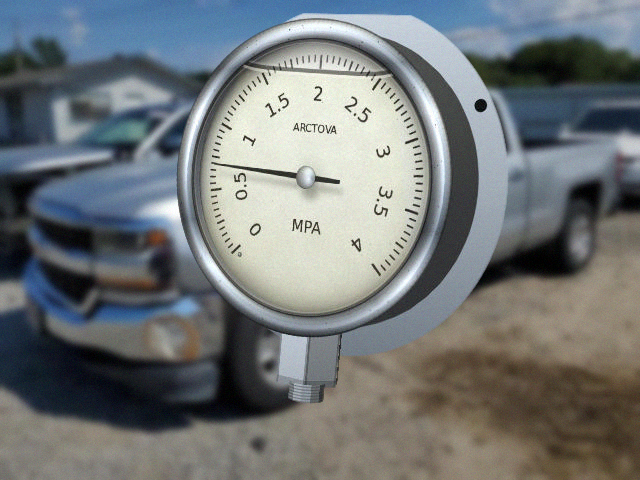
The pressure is 0.7 (MPa)
